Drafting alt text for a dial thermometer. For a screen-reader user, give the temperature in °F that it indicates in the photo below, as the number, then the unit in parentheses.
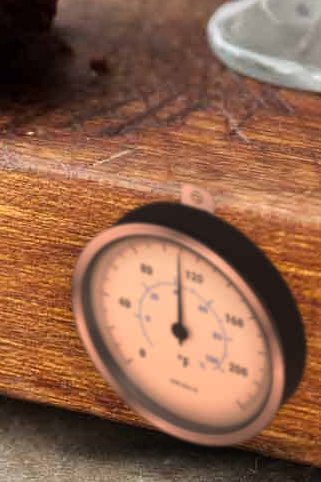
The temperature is 110 (°F)
